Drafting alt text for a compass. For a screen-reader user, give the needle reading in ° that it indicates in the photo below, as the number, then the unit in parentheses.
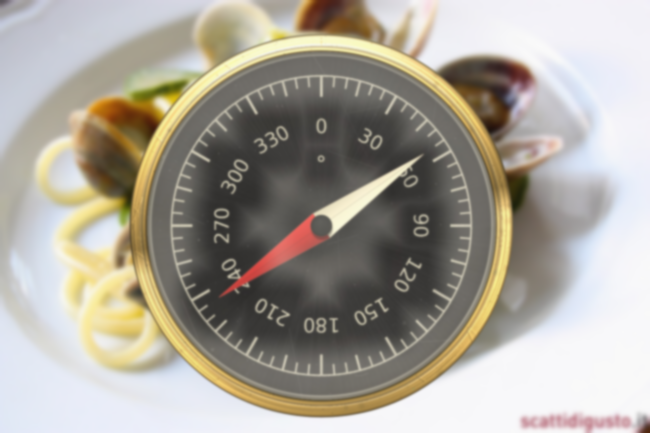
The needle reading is 235 (°)
